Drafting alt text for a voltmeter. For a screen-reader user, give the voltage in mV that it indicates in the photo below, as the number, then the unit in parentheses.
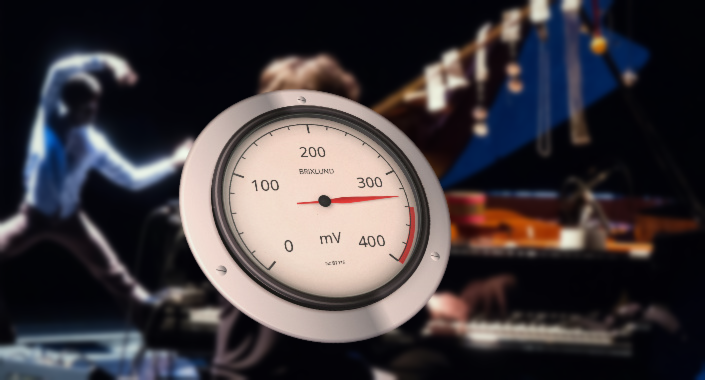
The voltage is 330 (mV)
